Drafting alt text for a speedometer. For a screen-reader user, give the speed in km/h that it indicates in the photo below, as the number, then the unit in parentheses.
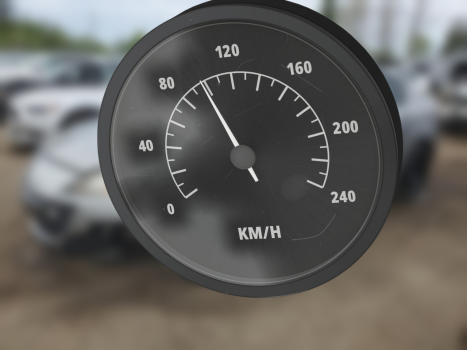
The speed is 100 (km/h)
